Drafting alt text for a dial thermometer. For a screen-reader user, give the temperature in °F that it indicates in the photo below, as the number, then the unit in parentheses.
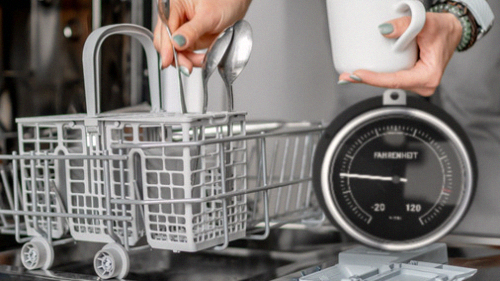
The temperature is 10 (°F)
